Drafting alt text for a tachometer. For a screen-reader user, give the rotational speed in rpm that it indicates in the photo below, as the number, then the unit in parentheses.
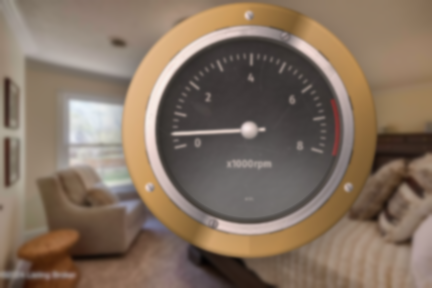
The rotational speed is 400 (rpm)
